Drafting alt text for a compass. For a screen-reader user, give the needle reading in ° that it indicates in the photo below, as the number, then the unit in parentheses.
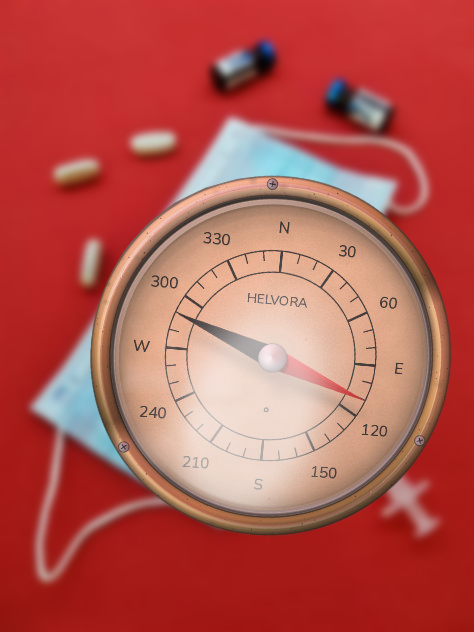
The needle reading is 110 (°)
